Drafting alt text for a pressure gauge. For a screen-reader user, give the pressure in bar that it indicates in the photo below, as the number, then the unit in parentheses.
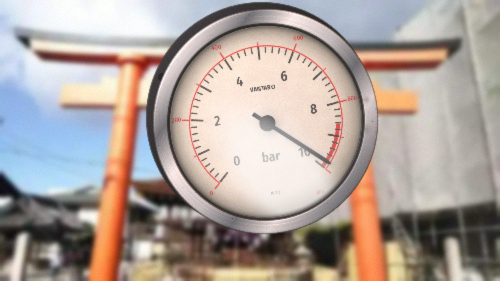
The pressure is 9.8 (bar)
